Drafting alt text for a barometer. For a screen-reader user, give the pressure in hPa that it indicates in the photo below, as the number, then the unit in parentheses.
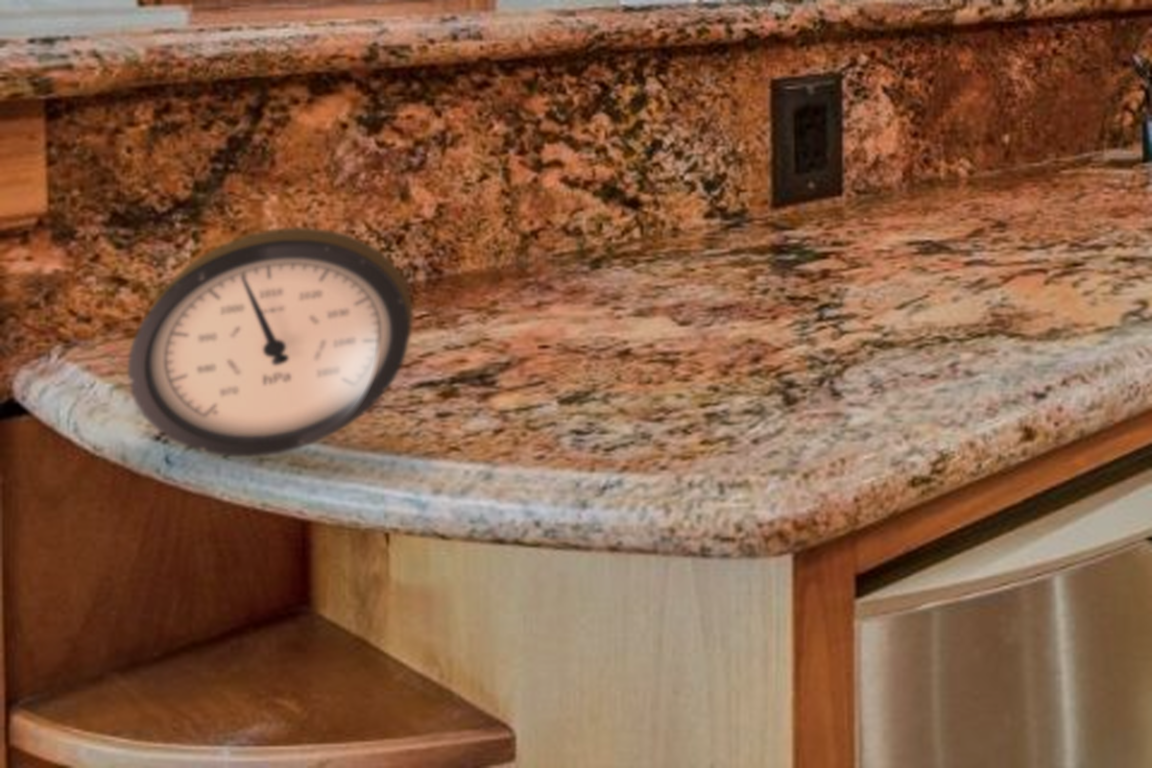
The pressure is 1006 (hPa)
